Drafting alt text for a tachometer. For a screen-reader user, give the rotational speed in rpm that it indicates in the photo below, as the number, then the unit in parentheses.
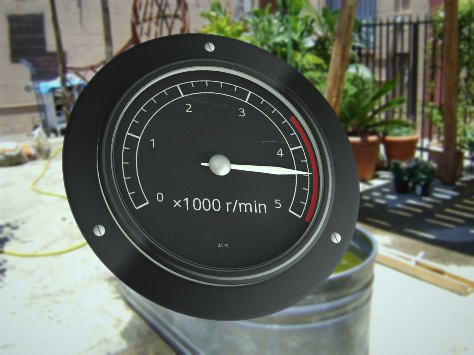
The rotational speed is 4400 (rpm)
